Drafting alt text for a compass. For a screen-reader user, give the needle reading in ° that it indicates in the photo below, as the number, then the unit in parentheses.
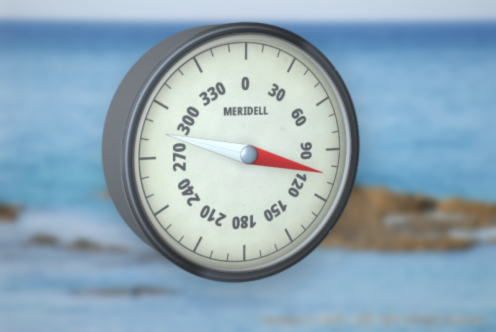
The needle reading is 105 (°)
